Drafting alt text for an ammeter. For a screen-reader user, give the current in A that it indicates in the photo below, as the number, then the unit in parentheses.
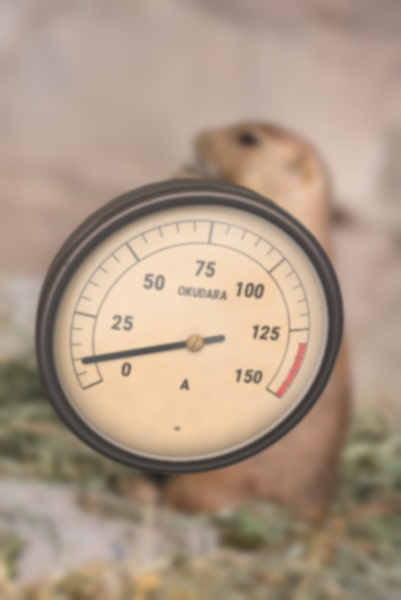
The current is 10 (A)
